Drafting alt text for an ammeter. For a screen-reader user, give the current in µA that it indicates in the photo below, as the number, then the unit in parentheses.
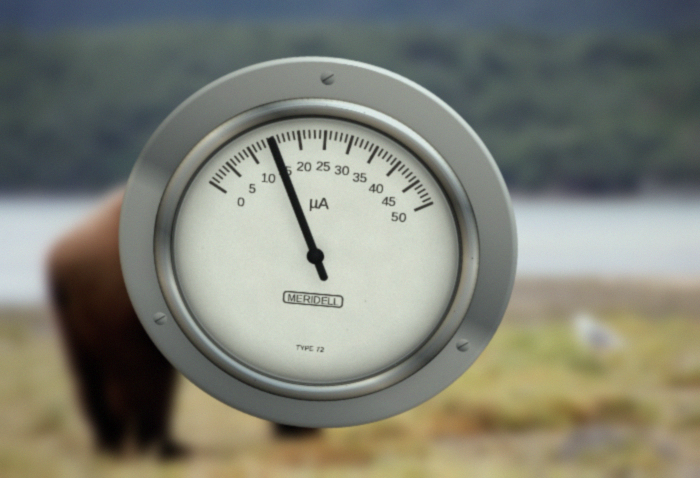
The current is 15 (µA)
